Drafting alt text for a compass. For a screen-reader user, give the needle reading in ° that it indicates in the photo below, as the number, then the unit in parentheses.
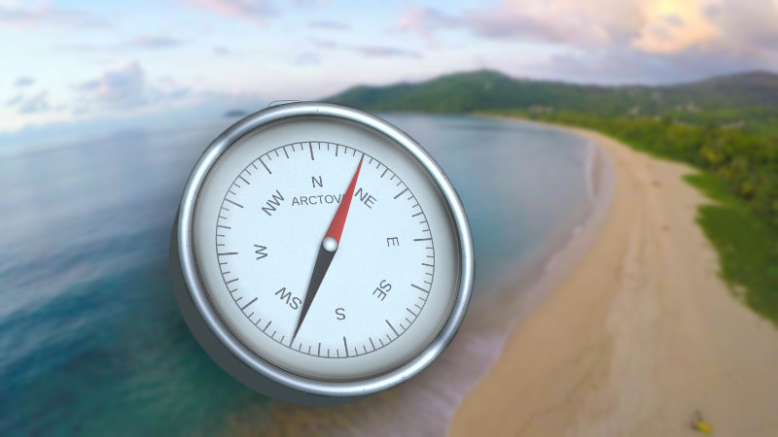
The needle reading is 30 (°)
